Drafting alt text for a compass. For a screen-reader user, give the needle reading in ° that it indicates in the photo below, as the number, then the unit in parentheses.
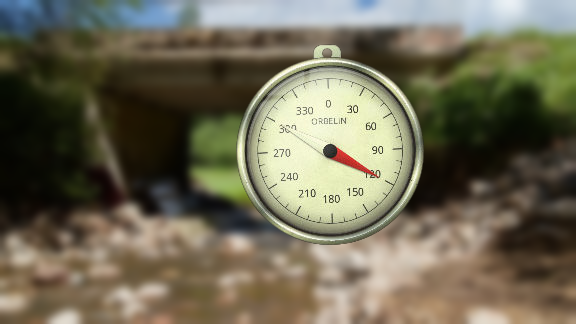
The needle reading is 120 (°)
